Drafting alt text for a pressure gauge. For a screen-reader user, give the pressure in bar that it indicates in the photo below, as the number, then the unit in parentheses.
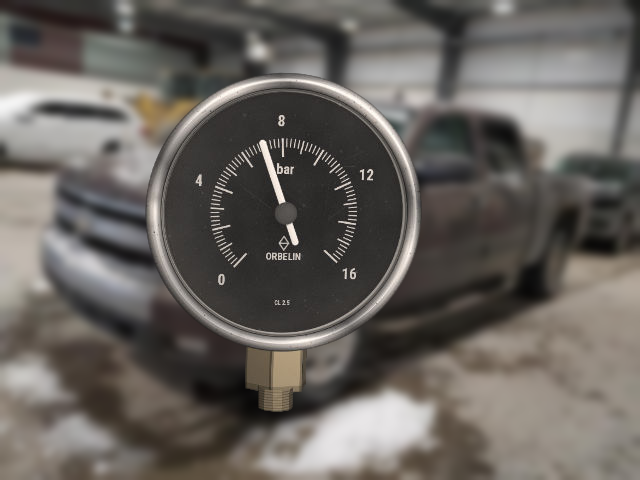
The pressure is 7 (bar)
